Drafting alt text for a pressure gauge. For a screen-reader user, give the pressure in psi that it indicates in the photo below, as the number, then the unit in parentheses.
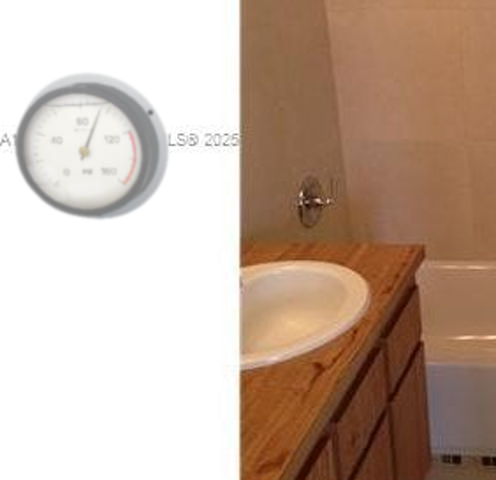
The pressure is 95 (psi)
